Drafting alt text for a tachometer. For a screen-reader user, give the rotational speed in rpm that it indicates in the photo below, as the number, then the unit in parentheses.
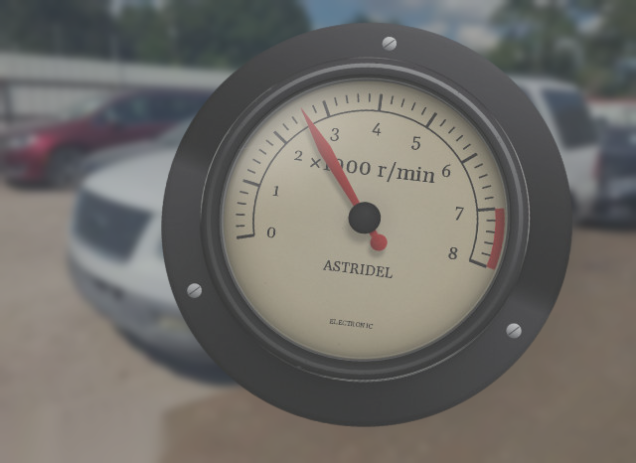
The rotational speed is 2600 (rpm)
